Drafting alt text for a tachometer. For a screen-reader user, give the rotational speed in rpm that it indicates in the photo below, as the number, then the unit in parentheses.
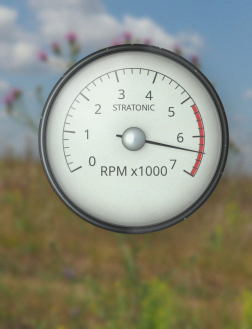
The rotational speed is 6400 (rpm)
